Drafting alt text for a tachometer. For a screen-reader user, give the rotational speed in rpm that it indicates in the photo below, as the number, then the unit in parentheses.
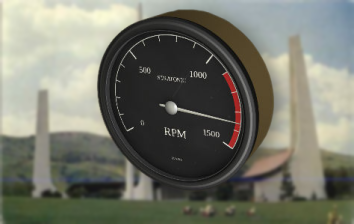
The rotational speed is 1350 (rpm)
